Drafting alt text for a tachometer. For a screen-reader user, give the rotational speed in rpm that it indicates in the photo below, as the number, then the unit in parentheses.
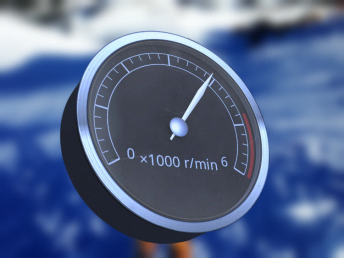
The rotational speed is 3900 (rpm)
